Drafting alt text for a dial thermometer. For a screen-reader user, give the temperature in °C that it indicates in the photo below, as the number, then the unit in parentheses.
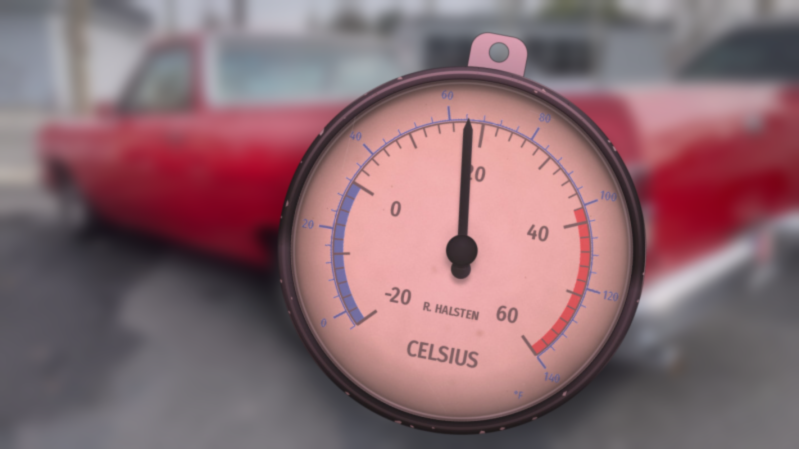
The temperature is 18 (°C)
